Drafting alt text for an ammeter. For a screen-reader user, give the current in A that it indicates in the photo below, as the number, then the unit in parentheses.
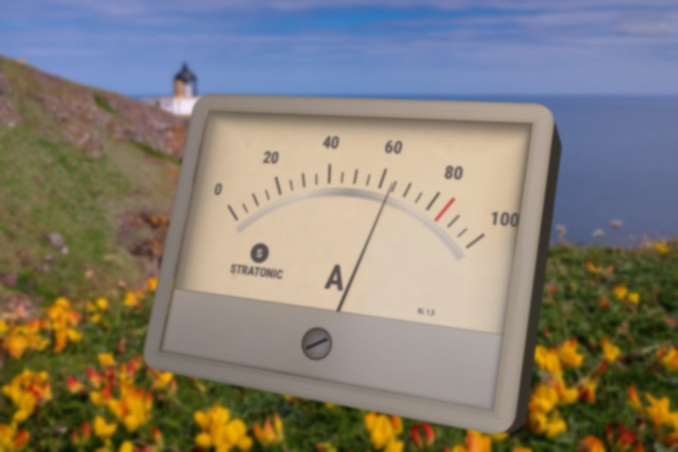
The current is 65 (A)
